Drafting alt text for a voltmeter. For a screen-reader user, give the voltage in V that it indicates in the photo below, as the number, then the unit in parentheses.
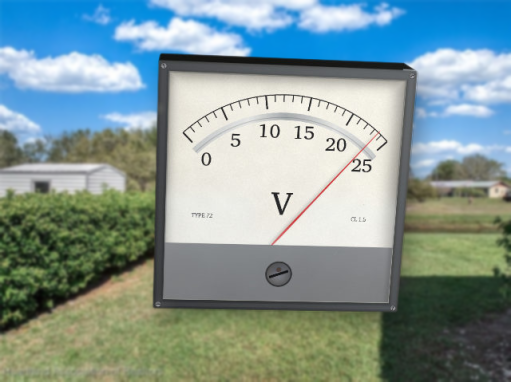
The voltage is 23.5 (V)
